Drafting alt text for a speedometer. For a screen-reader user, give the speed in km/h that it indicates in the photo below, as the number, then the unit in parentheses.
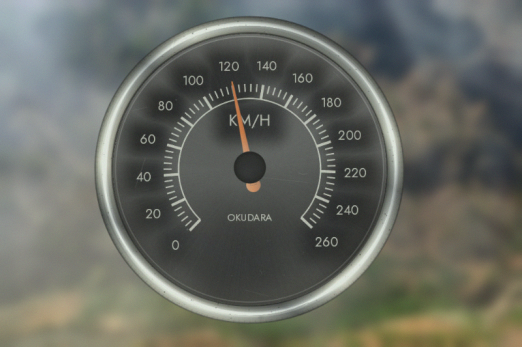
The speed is 120 (km/h)
